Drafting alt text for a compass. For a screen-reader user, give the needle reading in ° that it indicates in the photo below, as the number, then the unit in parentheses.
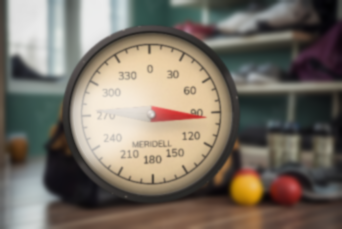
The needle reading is 95 (°)
